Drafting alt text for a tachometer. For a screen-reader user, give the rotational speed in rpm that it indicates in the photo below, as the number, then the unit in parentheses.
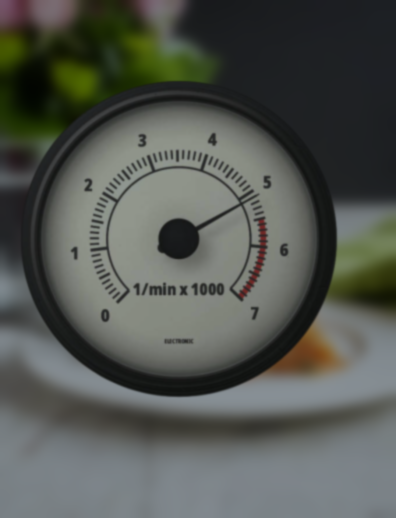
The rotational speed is 5100 (rpm)
